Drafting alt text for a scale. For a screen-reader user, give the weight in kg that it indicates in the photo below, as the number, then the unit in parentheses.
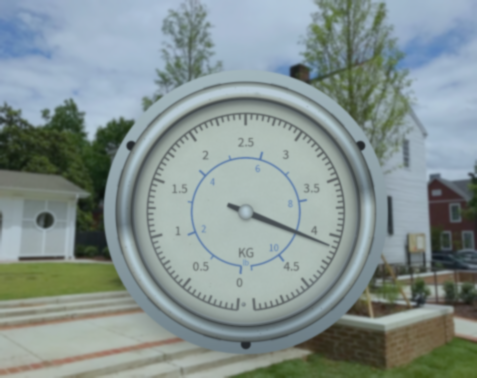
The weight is 4.1 (kg)
